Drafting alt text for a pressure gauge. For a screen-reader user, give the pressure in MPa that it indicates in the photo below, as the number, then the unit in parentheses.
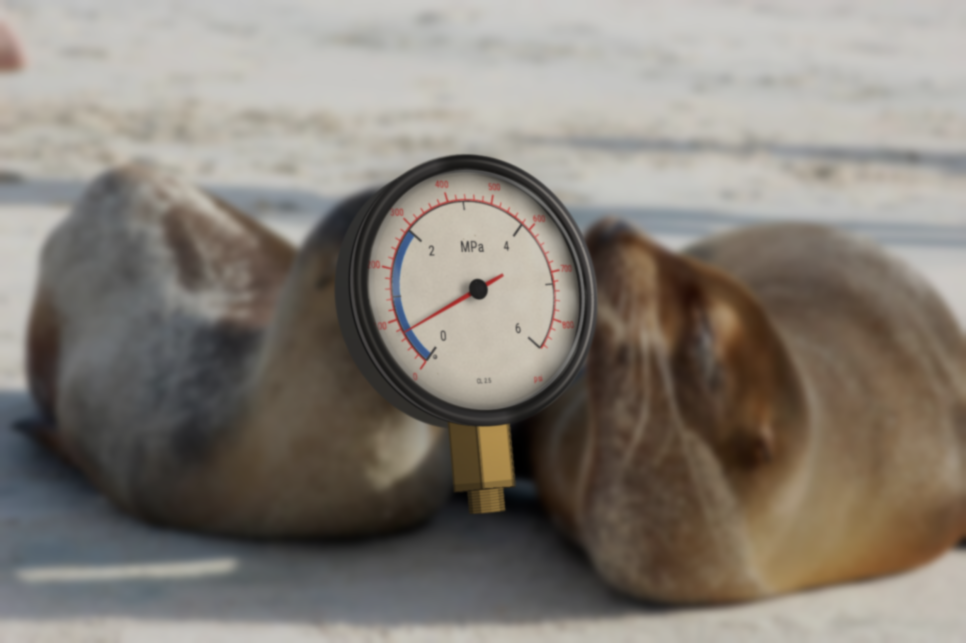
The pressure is 0.5 (MPa)
